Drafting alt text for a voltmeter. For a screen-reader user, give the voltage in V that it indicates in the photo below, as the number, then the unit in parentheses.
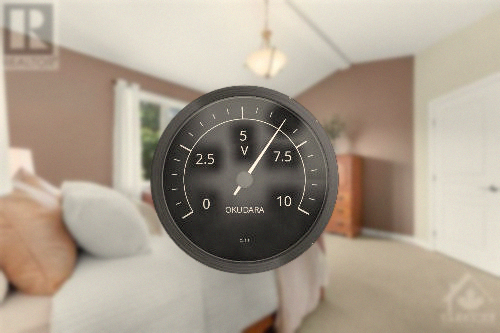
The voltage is 6.5 (V)
